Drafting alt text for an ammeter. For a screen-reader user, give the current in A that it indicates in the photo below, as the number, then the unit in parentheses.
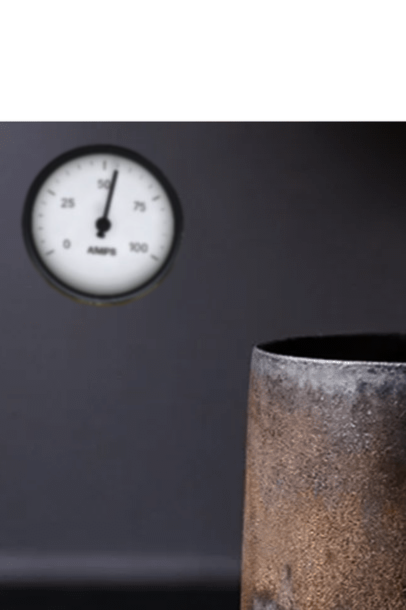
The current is 55 (A)
